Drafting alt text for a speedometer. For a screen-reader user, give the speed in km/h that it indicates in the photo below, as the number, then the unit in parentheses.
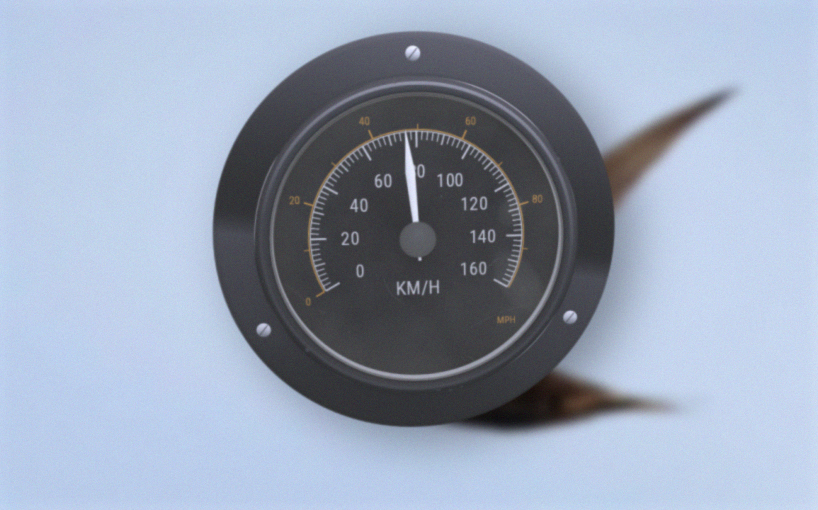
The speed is 76 (km/h)
